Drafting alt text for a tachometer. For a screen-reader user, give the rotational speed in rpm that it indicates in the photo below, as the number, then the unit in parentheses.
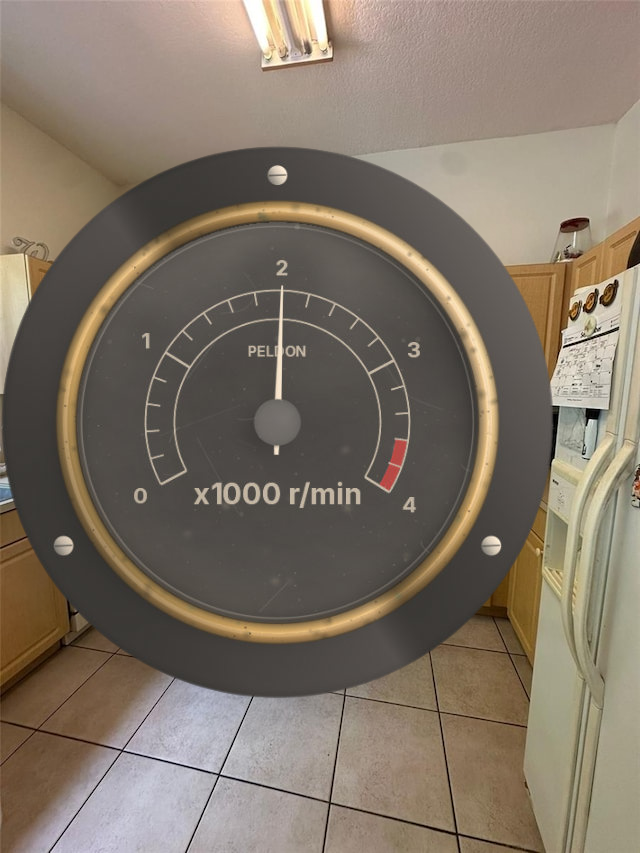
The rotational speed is 2000 (rpm)
